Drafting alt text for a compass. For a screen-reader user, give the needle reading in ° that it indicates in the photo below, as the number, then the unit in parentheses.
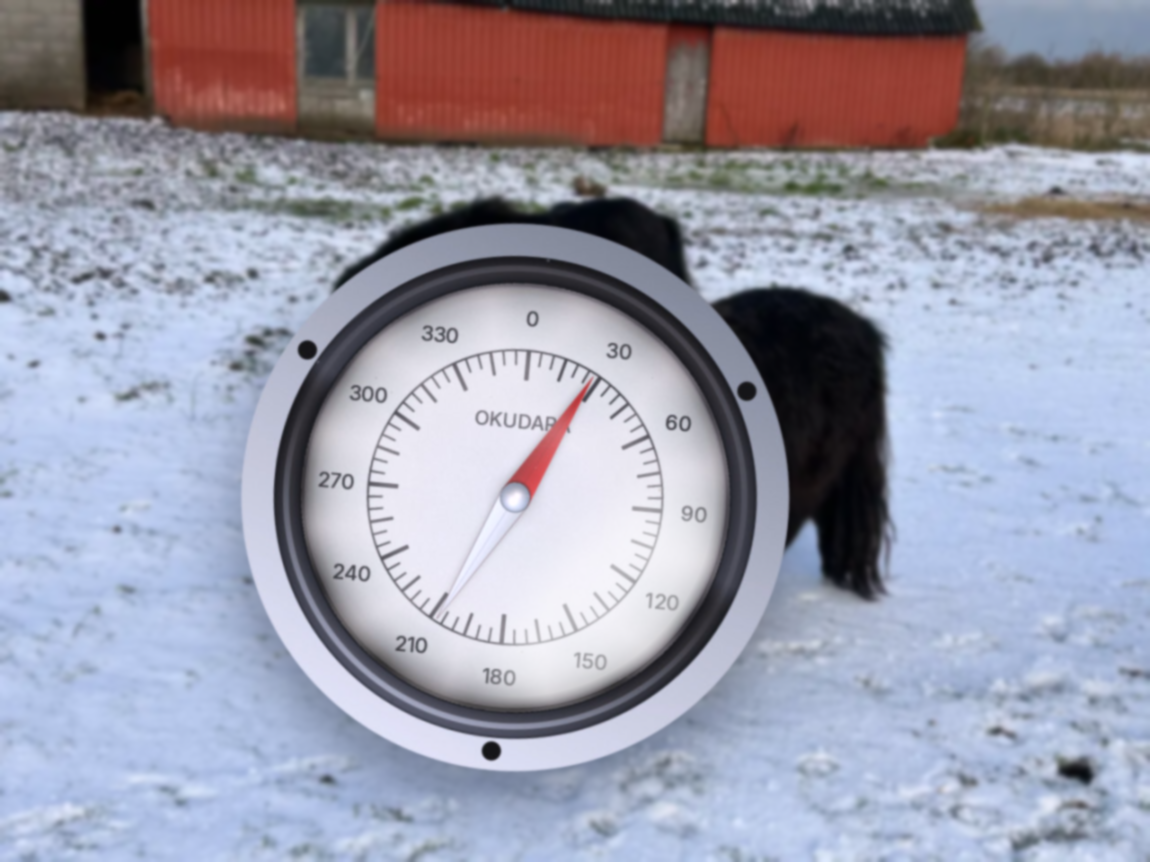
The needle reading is 27.5 (°)
